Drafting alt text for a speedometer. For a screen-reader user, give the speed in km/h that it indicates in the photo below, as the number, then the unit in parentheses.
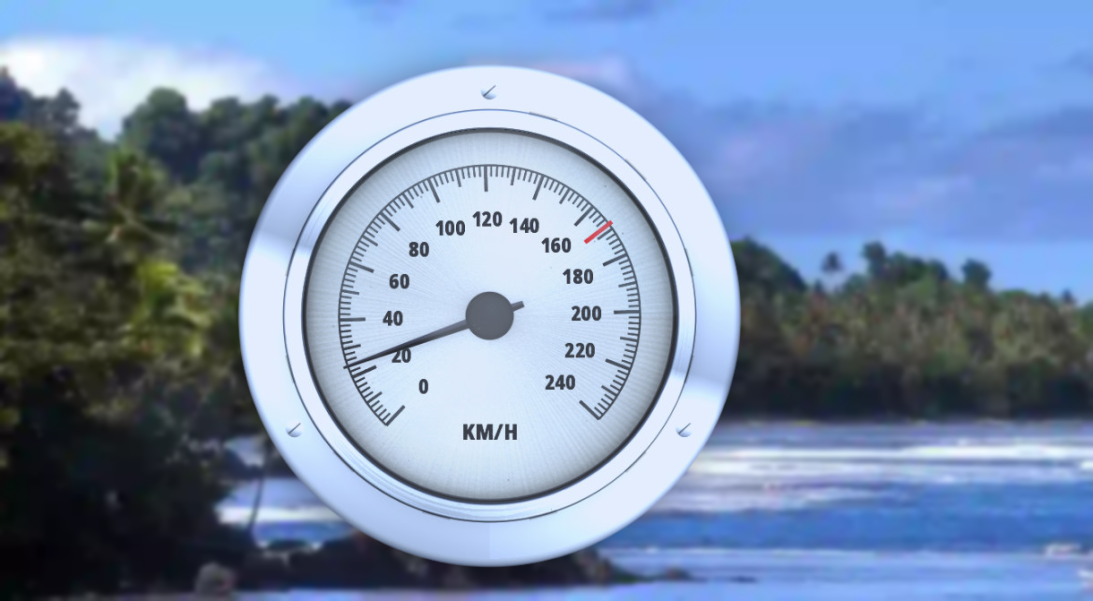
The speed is 24 (km/h)
